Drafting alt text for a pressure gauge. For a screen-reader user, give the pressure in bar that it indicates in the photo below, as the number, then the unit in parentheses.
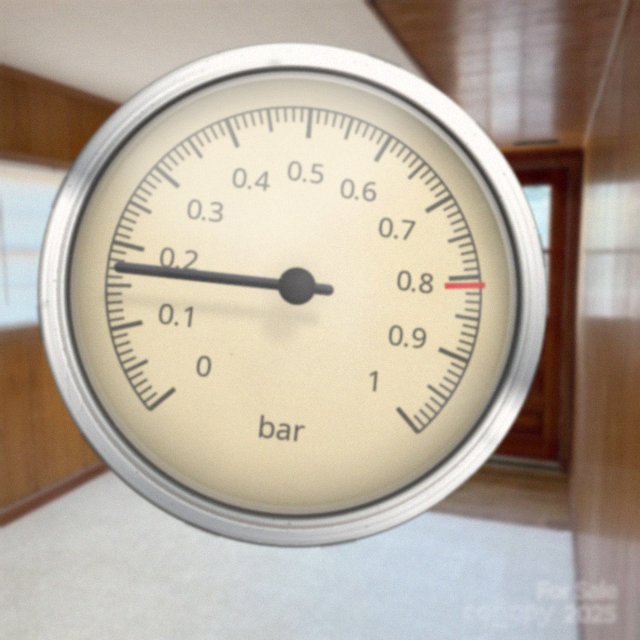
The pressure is 0.17 (bar)
